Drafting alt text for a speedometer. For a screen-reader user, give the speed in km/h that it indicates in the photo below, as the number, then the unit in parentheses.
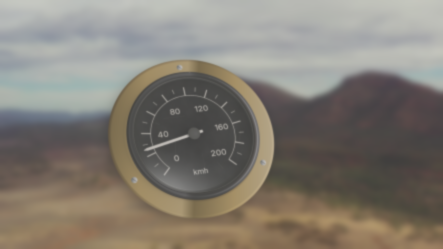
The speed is 25 (km/h)
